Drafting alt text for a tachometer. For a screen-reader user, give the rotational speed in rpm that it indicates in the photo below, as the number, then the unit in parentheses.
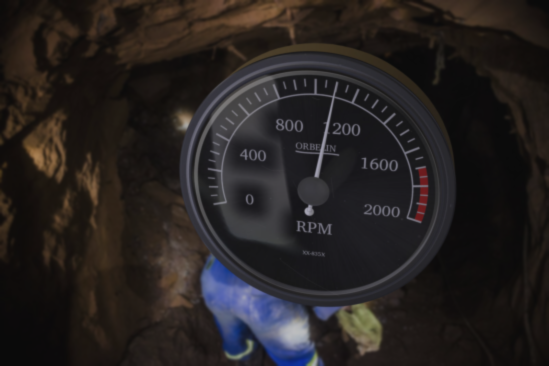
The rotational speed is 1100 (rpm)
